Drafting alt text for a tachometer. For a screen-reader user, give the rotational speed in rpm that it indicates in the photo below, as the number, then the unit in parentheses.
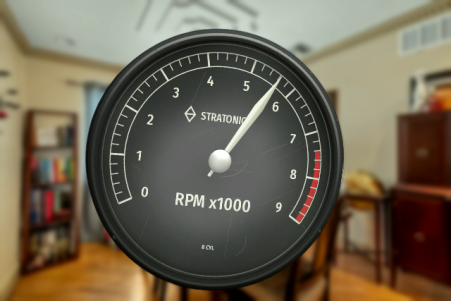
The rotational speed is 5600 (rpm)
